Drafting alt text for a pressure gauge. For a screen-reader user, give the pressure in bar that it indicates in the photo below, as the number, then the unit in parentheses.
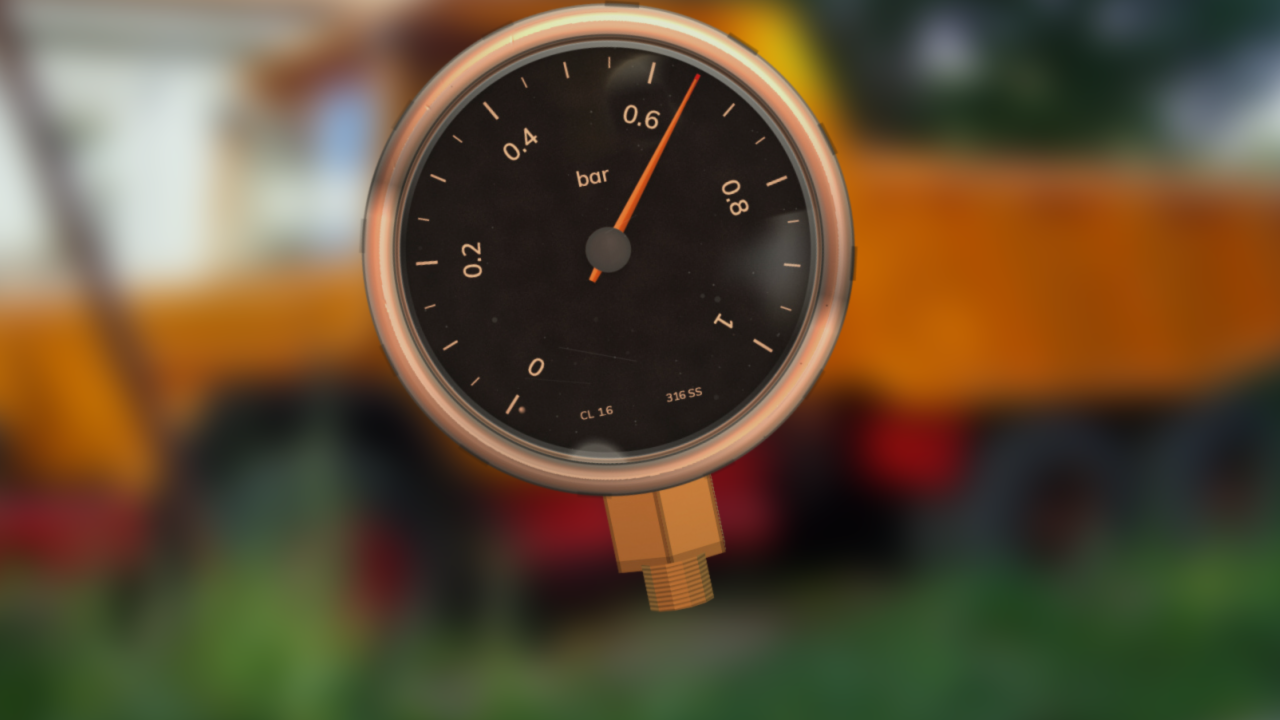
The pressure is 0.65 (bar)
